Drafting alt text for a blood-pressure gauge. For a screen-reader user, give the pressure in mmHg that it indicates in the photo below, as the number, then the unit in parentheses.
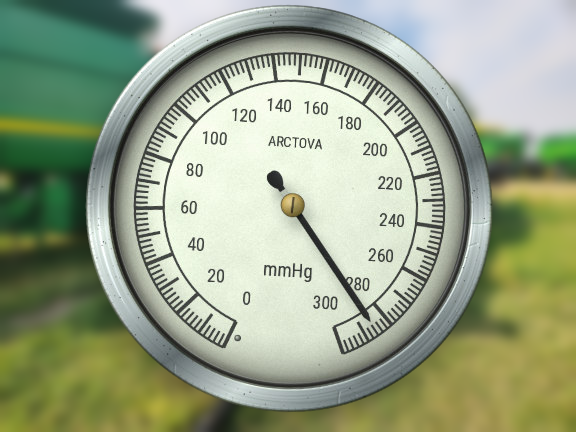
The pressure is 286 (mmHg)
